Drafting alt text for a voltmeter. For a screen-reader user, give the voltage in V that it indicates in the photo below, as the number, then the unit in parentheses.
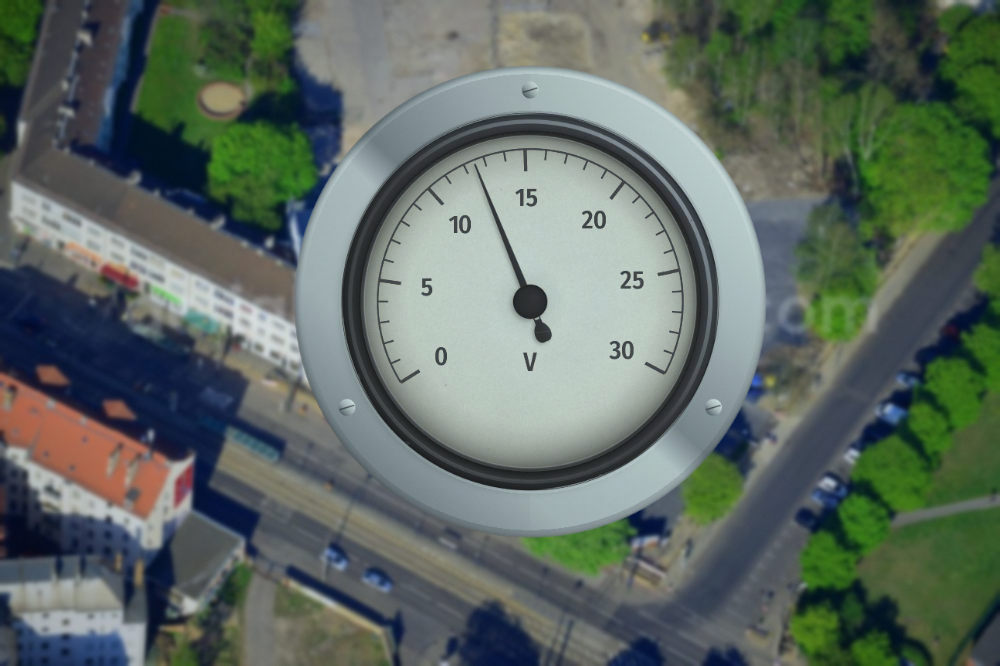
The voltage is 12.5 (V)
